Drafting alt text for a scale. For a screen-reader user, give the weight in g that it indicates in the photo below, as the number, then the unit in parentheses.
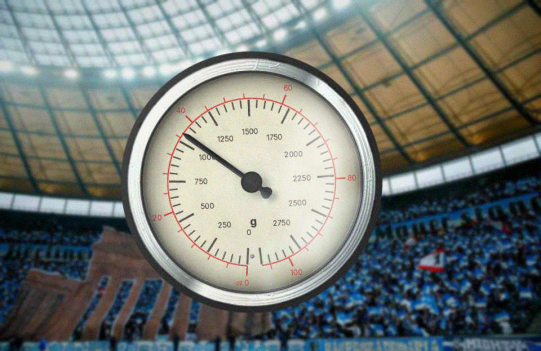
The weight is 1050 (g)
